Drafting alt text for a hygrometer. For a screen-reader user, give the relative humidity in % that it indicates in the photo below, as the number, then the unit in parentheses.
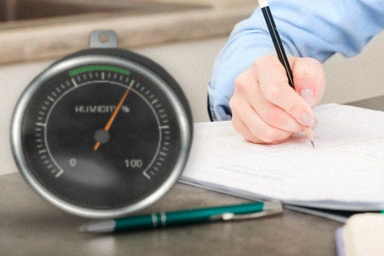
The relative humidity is 60 (%)
